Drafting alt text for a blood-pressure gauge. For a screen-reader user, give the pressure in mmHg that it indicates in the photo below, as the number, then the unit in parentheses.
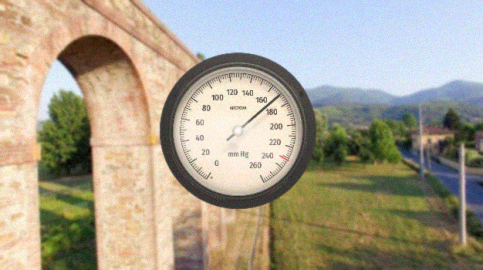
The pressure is 170 (mmHg)
